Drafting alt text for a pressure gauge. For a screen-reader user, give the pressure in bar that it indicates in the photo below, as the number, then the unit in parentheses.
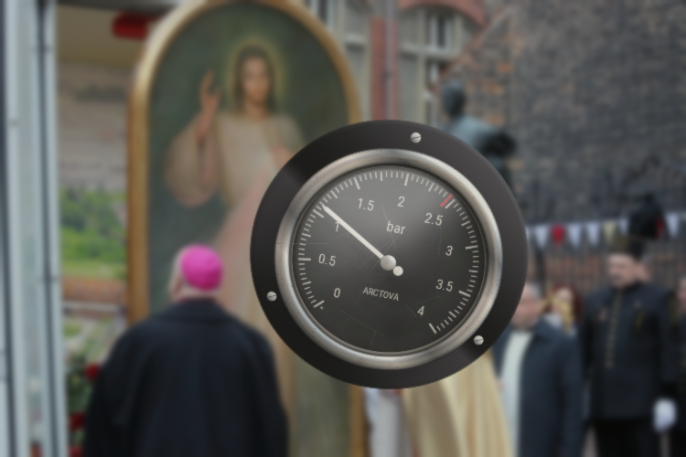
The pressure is 1.1 (bar)
